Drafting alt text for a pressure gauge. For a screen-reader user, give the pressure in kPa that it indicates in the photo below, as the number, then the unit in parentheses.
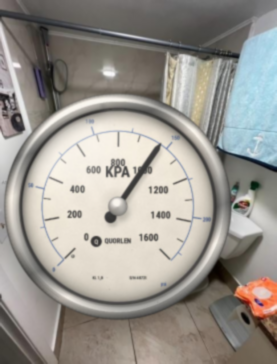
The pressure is 1000 (kPa)
